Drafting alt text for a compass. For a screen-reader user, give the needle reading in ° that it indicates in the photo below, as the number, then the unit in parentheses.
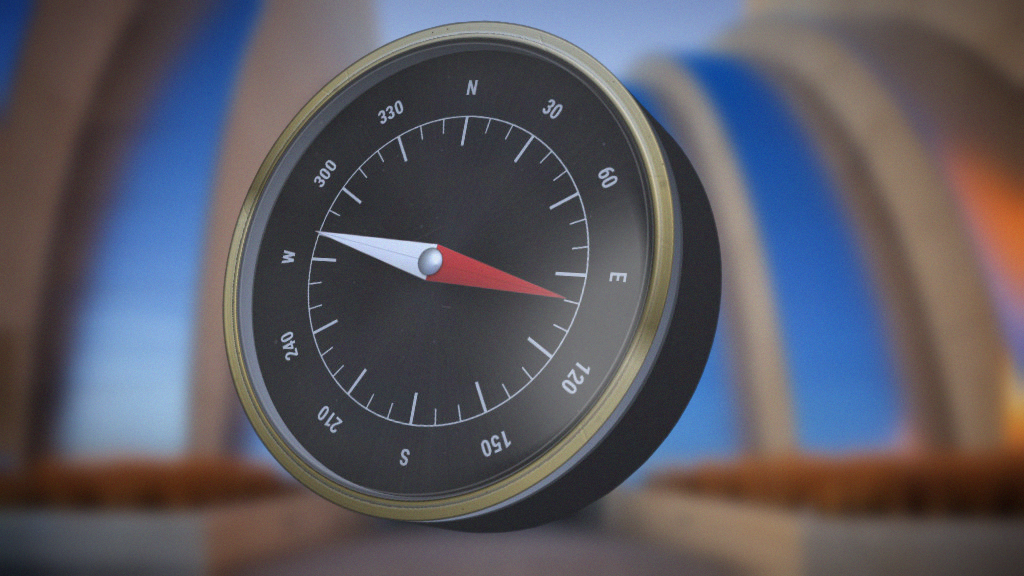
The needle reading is 100 (°)
